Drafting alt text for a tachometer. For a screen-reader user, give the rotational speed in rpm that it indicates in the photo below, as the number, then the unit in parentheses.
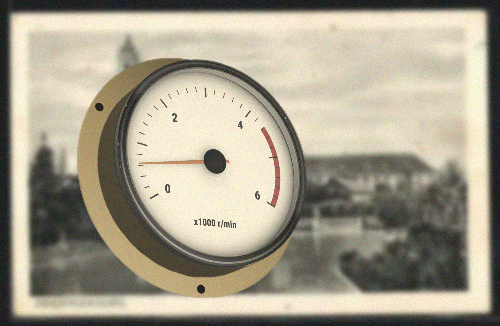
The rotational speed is 600 (rpm)
